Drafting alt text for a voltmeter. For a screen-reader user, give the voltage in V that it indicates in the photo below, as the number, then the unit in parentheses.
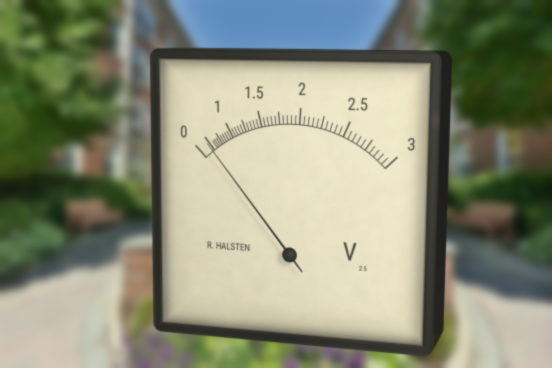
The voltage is 0.5 (V)
